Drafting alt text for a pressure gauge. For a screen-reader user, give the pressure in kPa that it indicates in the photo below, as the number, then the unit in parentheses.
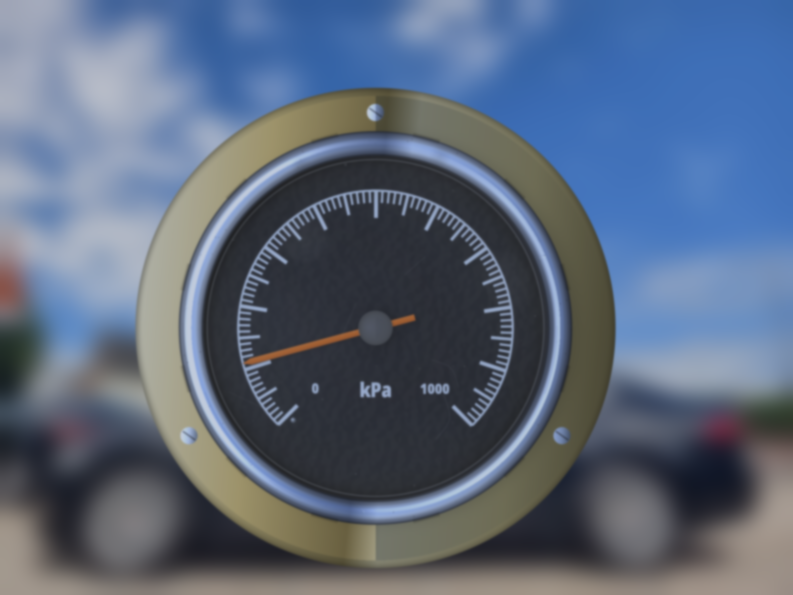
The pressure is 110 (kPa)
